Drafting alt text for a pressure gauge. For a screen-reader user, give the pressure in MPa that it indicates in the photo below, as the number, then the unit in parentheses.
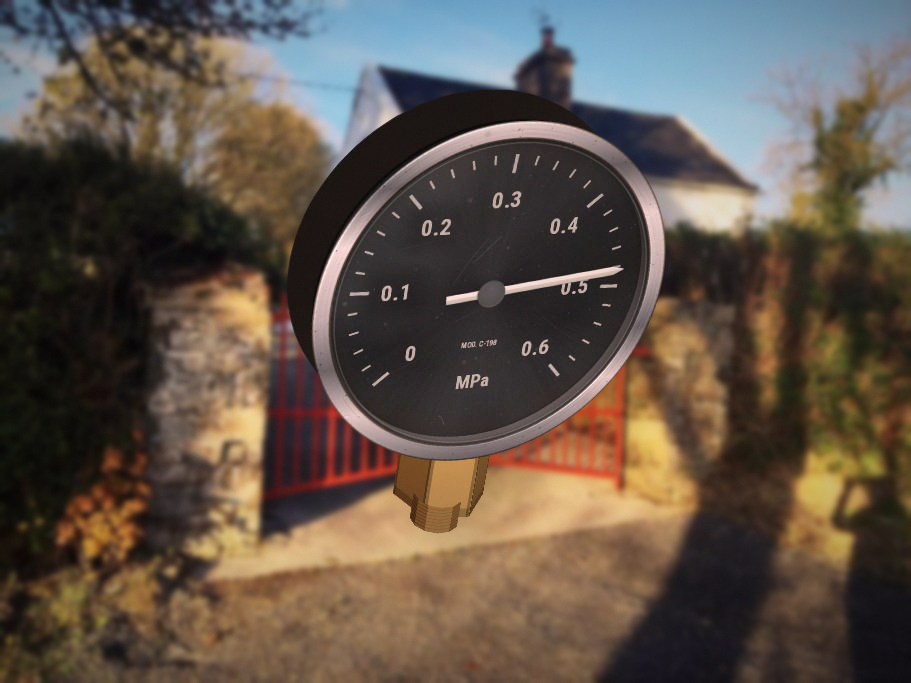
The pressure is 0.48 (MPa)
